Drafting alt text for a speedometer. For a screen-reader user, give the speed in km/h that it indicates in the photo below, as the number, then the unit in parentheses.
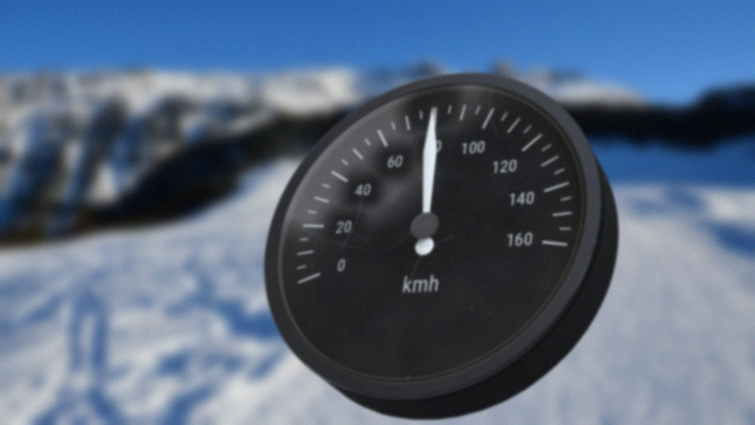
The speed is 80 (km/h)
